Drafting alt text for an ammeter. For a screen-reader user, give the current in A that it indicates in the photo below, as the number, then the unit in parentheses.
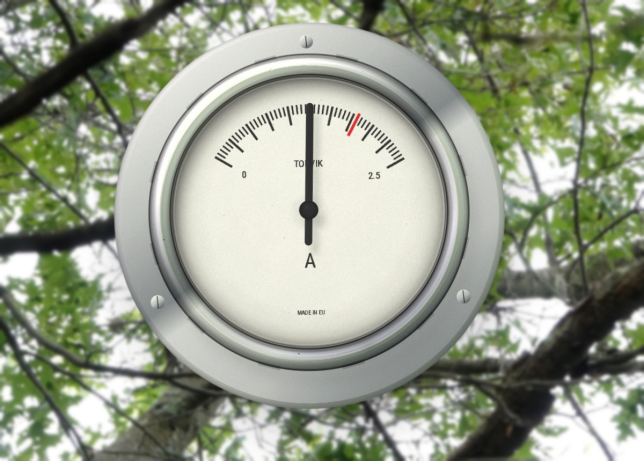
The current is 1.25 (A)
